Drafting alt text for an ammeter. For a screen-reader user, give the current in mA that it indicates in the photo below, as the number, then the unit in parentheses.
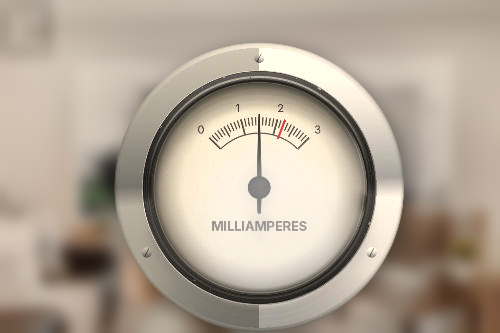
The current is 1.5 (mA)
